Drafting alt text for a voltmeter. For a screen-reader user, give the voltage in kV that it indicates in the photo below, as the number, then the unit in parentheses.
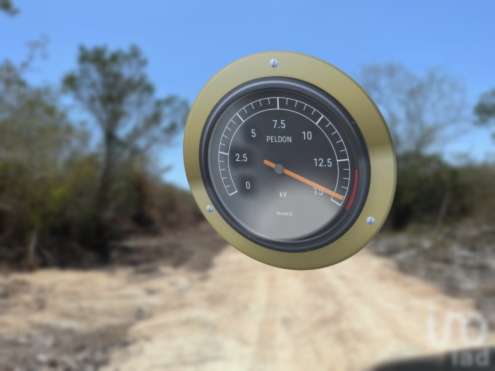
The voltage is 14.5 (kV)
